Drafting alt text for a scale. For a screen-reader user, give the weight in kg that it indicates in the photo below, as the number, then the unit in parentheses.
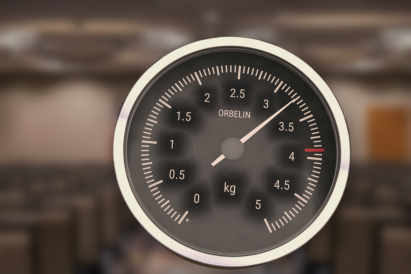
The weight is 3.25 (kg)
